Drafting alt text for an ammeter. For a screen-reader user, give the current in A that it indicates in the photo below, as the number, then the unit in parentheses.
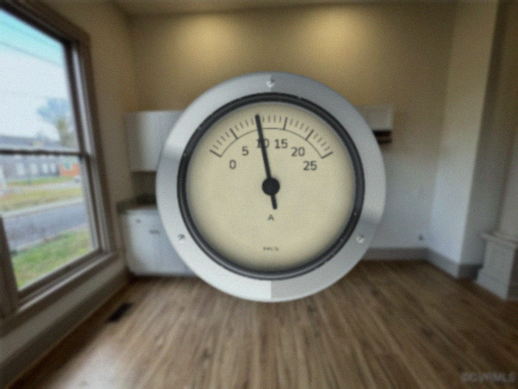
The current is 10 (A)
